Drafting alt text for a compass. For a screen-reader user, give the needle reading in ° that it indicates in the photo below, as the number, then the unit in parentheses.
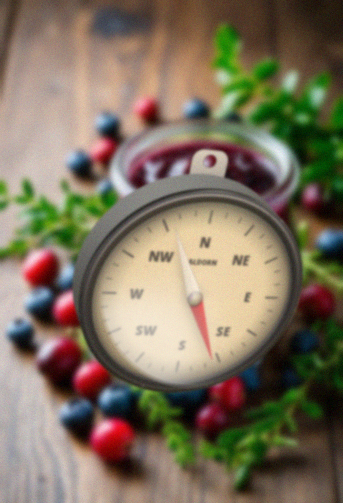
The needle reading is 155 (°)
